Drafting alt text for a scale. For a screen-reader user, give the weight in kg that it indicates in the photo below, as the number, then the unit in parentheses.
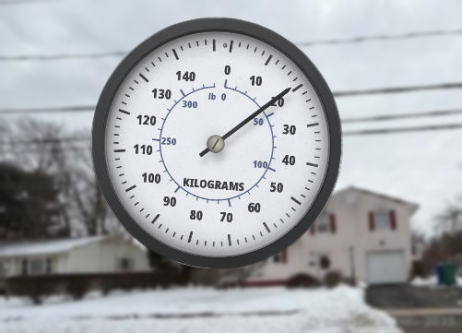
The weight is 19 (kg)
